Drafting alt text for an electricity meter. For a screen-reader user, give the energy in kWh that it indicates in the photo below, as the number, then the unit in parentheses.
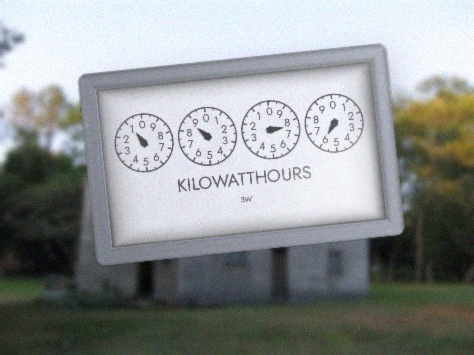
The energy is 876 (kWh)
